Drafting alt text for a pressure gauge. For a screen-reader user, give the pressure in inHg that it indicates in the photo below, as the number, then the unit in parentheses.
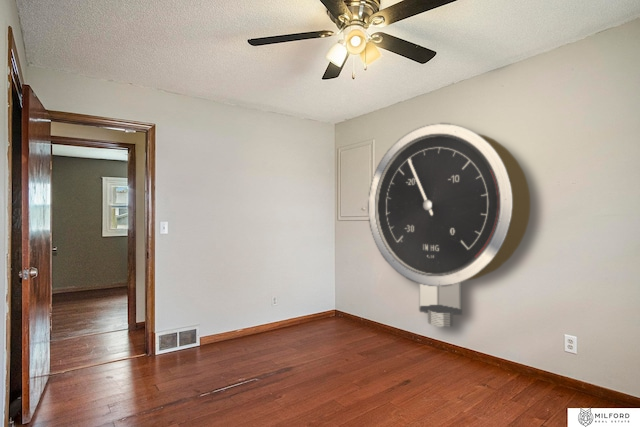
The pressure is -18 (inHg)
